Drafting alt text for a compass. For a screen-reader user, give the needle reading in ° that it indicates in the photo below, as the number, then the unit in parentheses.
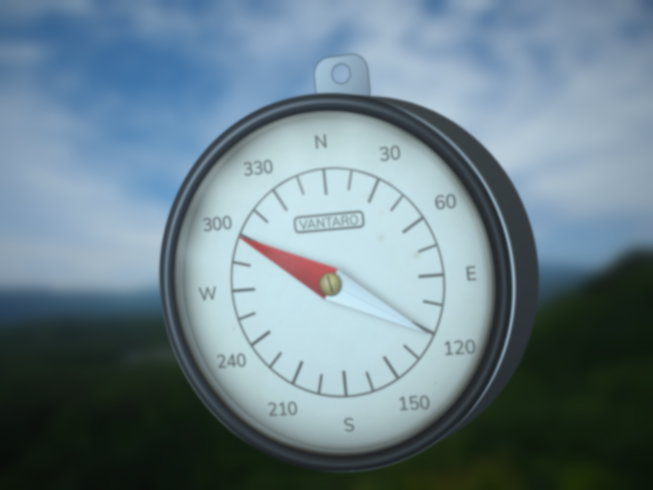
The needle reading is 300 (°)
